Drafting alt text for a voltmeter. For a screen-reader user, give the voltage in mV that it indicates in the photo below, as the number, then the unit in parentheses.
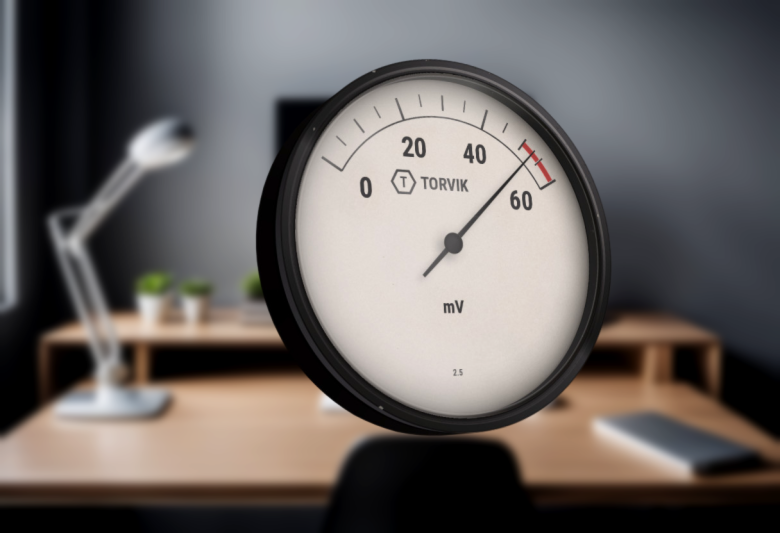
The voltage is 52.5 (mV)
